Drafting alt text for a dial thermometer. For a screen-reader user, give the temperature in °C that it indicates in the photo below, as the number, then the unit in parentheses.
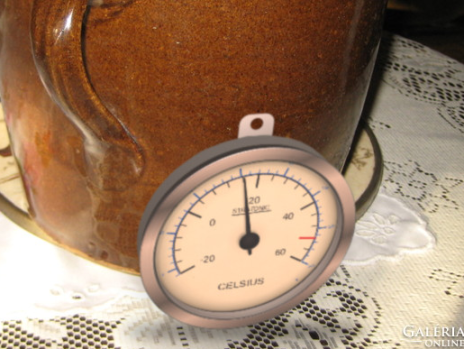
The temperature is 16 (°C)
